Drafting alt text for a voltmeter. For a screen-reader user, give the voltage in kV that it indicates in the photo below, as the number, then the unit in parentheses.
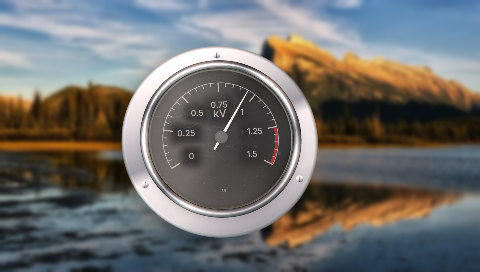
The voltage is 0.95 (kV)
